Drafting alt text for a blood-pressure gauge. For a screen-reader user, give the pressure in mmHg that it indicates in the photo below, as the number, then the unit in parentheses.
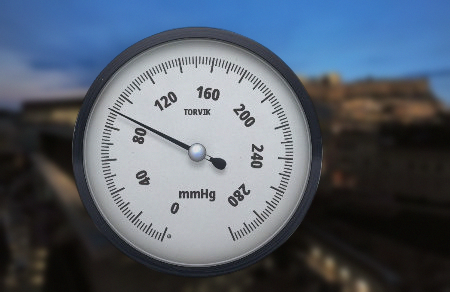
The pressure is 90 (mmHg)
